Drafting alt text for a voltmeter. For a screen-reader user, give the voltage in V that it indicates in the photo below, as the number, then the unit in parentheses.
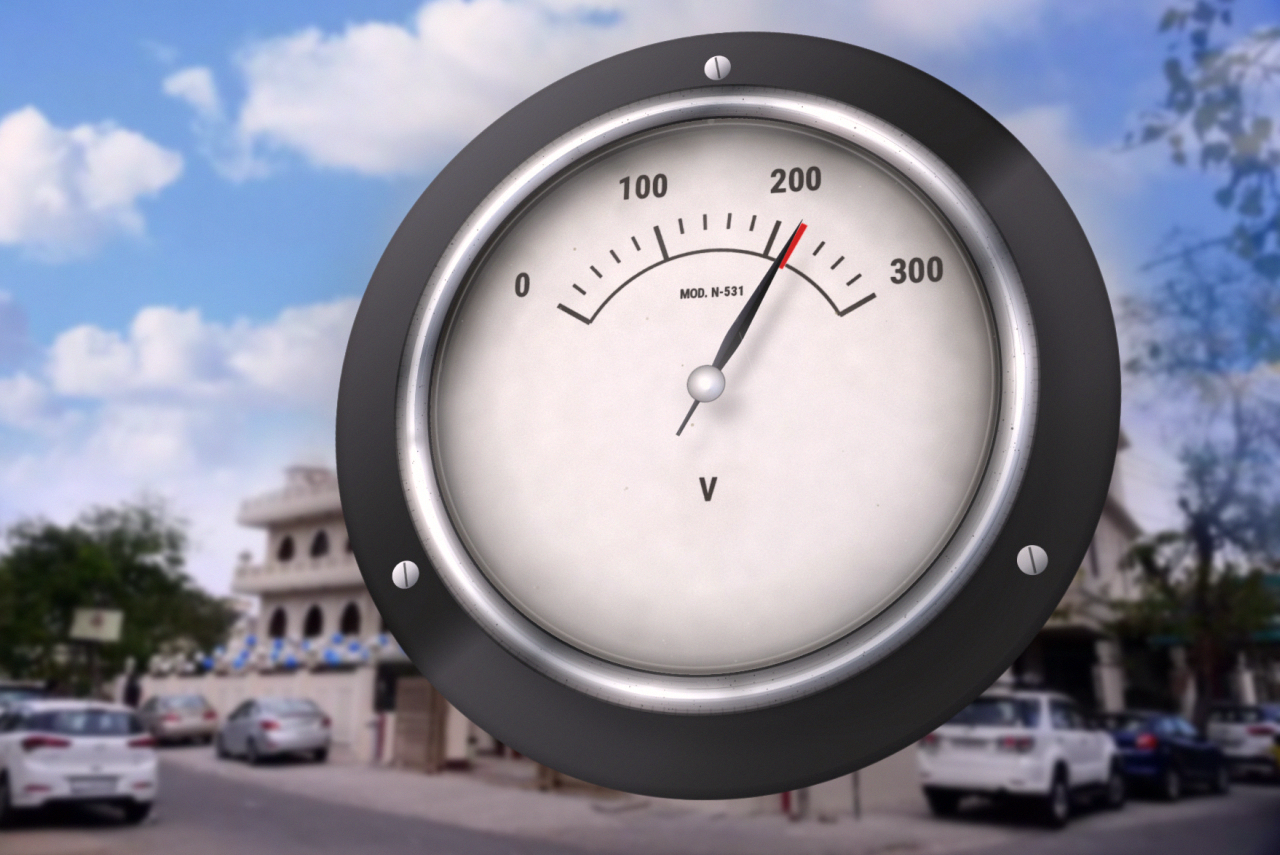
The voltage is 220 (V)
